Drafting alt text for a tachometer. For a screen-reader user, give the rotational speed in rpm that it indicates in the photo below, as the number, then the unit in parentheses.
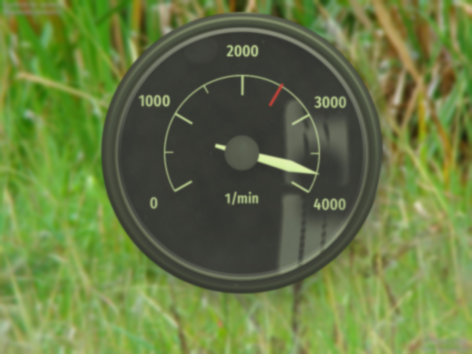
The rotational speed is 3750 (rpm)
